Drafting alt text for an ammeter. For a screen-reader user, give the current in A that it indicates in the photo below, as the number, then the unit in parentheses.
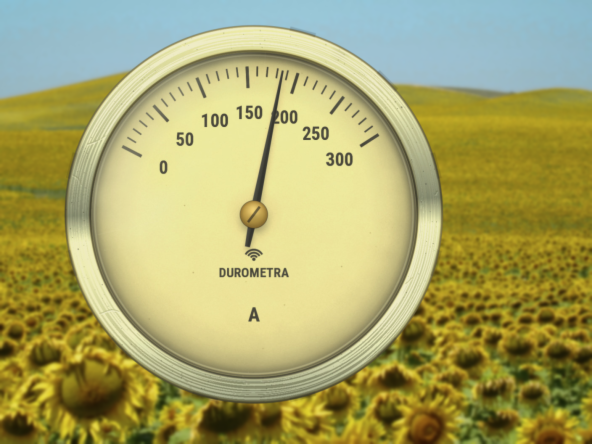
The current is 185 (A)
